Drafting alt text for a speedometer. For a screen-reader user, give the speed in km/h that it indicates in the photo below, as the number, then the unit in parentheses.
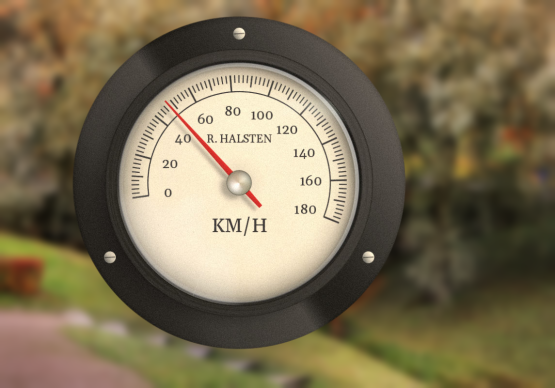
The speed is 48 (km/h)
